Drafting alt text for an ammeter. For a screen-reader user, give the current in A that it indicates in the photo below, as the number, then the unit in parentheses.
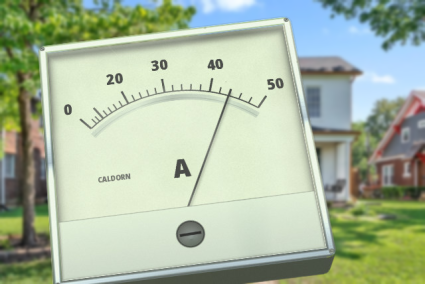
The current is 44 (A)
